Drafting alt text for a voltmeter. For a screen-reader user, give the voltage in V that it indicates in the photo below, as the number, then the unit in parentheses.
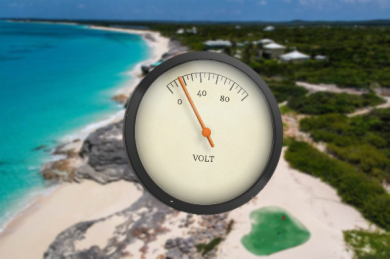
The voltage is 15 (V)
